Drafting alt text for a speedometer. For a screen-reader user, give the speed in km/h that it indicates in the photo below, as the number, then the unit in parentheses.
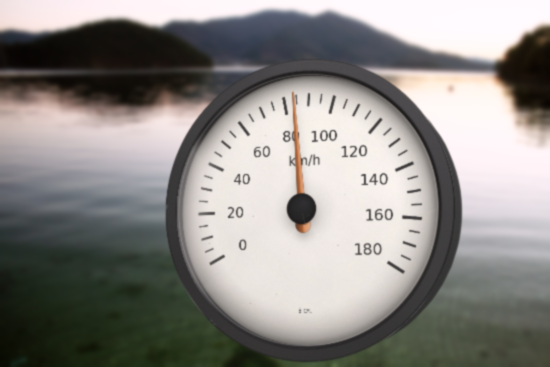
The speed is 85 (km/h)
